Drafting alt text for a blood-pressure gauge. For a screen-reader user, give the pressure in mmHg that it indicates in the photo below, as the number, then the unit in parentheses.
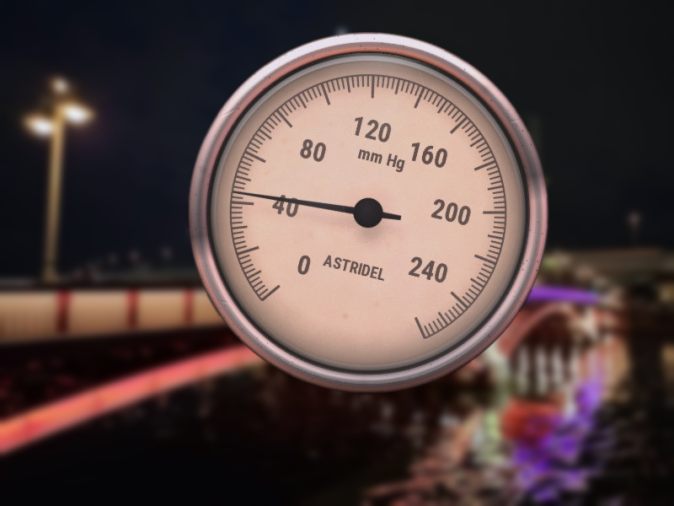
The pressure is 44 (mmHg)
